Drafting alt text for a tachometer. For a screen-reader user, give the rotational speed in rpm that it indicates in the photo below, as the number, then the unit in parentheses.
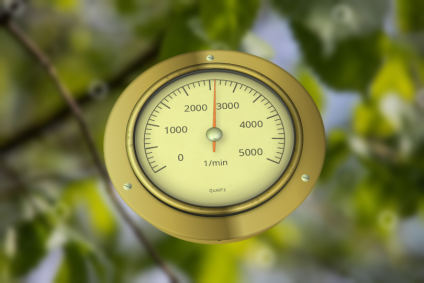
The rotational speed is 2600 (rpm)
